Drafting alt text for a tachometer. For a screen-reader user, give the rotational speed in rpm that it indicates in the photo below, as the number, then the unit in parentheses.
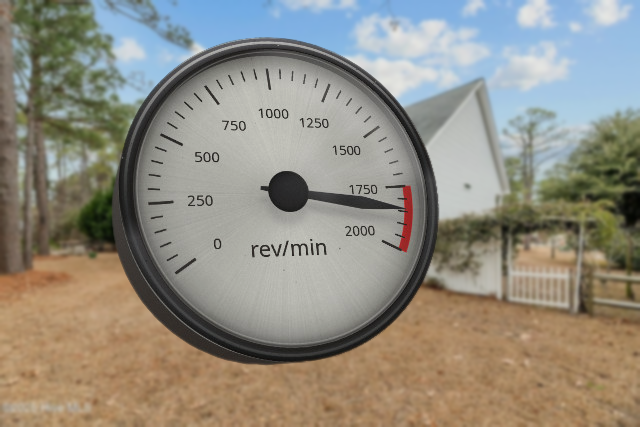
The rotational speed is 1850 (rpm)
